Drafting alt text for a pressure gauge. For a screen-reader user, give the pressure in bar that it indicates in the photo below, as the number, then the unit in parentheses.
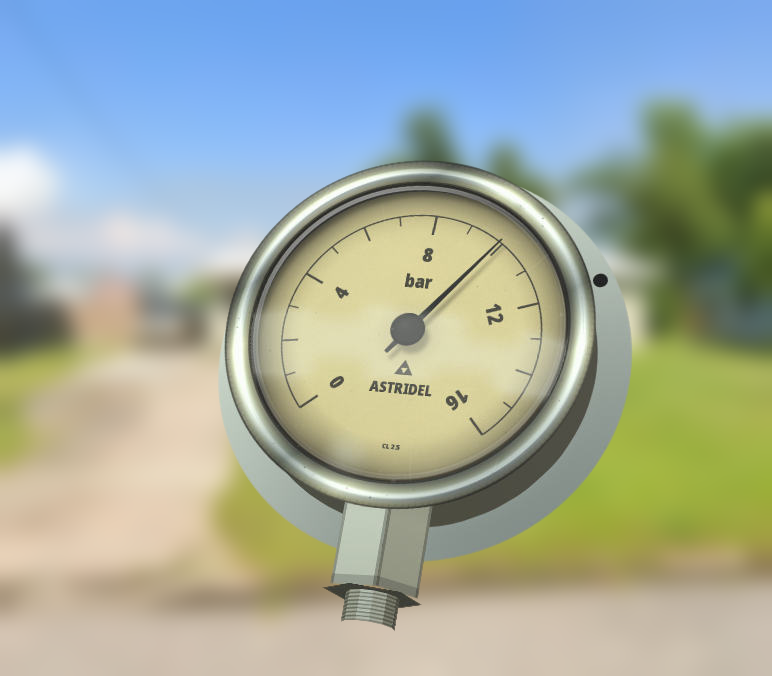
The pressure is 10 (bar)
